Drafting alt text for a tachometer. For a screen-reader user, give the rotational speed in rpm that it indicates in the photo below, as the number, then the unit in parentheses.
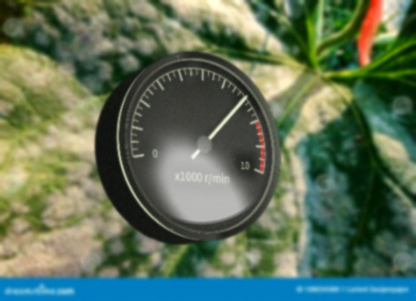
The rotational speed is 7000 (rpm)
